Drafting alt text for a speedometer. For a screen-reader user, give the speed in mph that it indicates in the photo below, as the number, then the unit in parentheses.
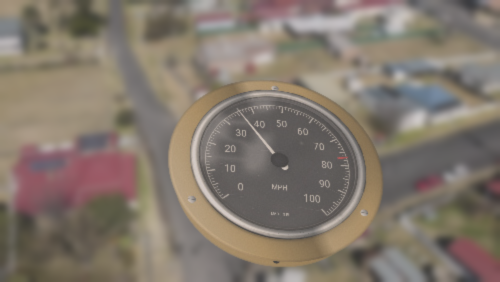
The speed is 35 (mph)
